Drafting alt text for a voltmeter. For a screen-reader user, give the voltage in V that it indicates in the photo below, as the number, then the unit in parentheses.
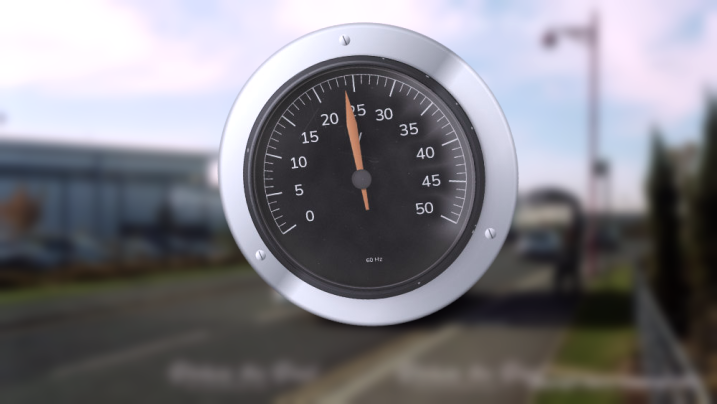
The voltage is 24 (V)
